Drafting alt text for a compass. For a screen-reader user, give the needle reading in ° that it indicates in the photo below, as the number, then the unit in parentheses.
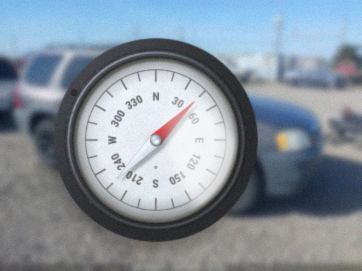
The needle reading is 45 (°)
